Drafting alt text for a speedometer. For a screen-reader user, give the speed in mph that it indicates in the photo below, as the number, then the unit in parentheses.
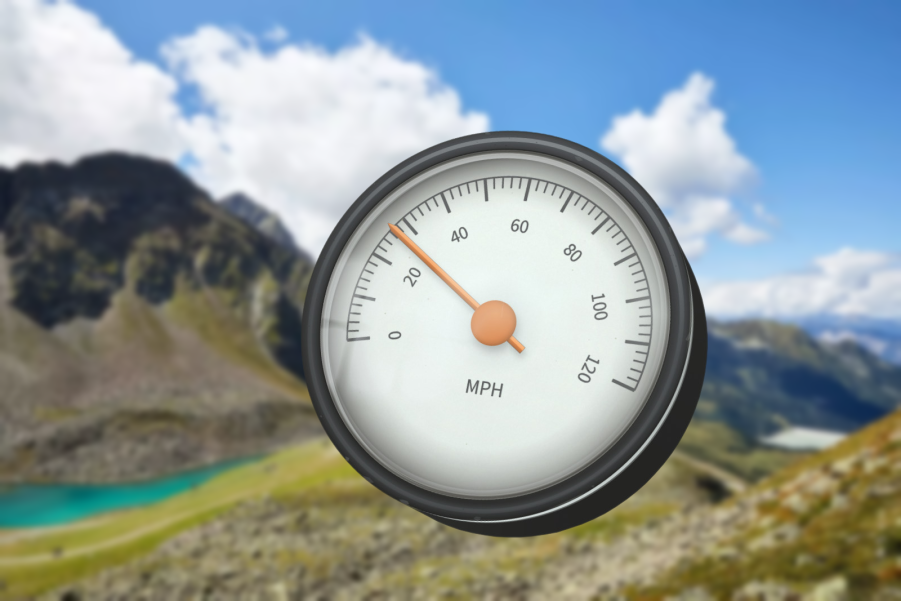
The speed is 27 (mph)
